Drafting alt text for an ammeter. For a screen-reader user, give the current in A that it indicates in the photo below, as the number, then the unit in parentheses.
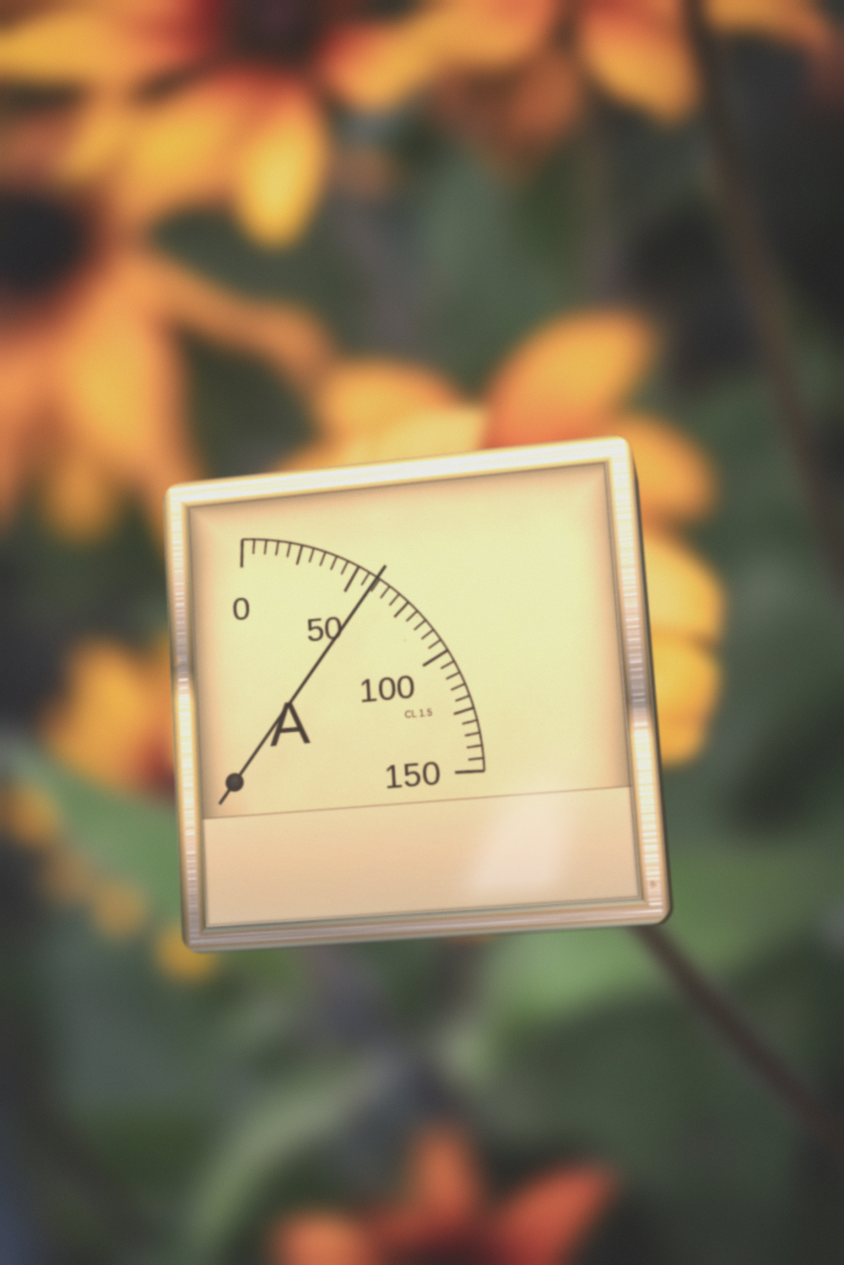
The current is 60 (A)
